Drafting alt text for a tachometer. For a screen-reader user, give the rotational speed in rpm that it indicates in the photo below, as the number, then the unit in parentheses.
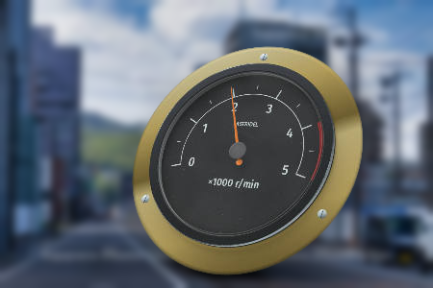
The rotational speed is 2000 (rpm)
